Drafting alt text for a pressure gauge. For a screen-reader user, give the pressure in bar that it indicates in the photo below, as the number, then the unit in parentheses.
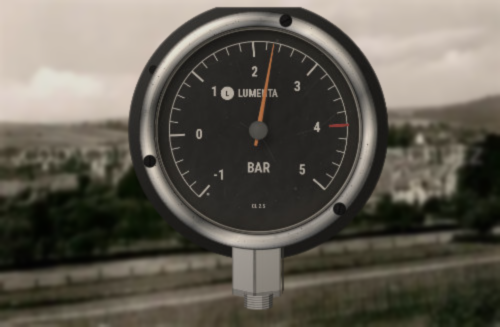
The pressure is 2.3 (bar)
